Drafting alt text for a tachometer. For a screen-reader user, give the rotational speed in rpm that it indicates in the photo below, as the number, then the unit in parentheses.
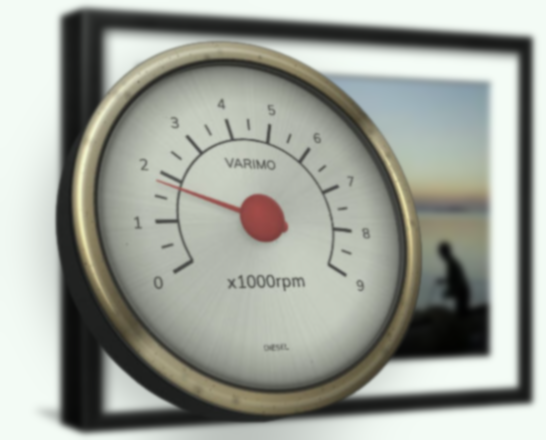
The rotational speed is 1750 (rpm)
